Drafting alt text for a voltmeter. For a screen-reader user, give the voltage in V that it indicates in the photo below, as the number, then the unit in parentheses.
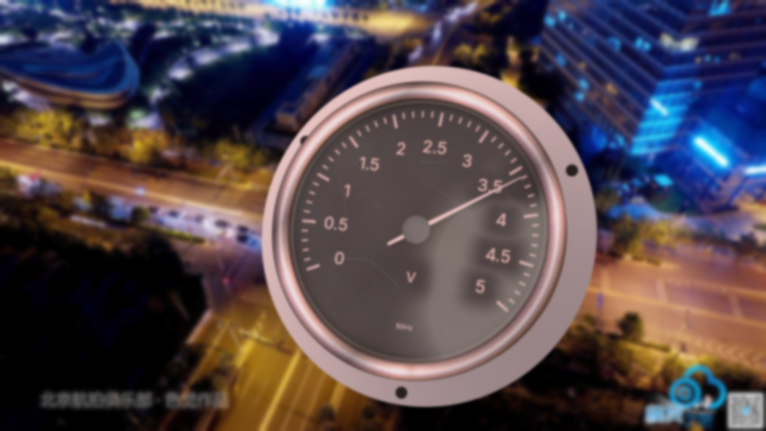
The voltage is 3.6 (V)
